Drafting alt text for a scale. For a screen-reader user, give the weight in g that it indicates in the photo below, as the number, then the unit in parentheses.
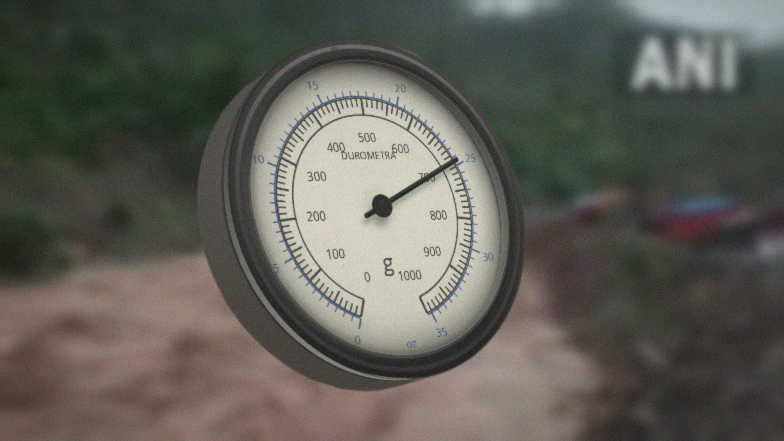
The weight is 700 (g)
